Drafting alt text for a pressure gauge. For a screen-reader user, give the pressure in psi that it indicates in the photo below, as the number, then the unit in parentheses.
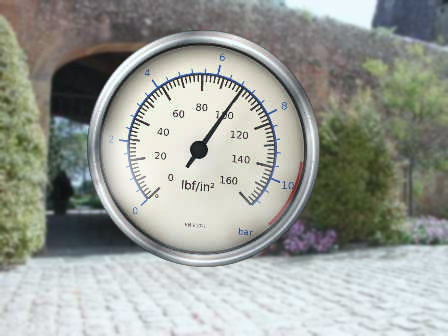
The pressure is 100 (psi)
